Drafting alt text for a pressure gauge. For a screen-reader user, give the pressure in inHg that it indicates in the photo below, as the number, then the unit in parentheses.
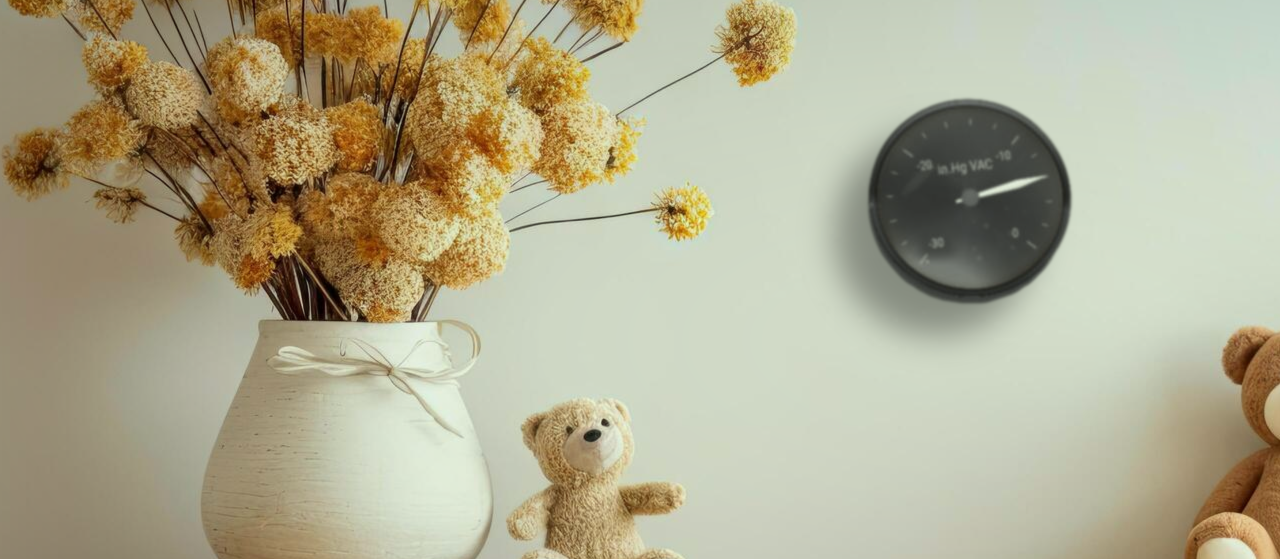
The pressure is -6 (inHg)
